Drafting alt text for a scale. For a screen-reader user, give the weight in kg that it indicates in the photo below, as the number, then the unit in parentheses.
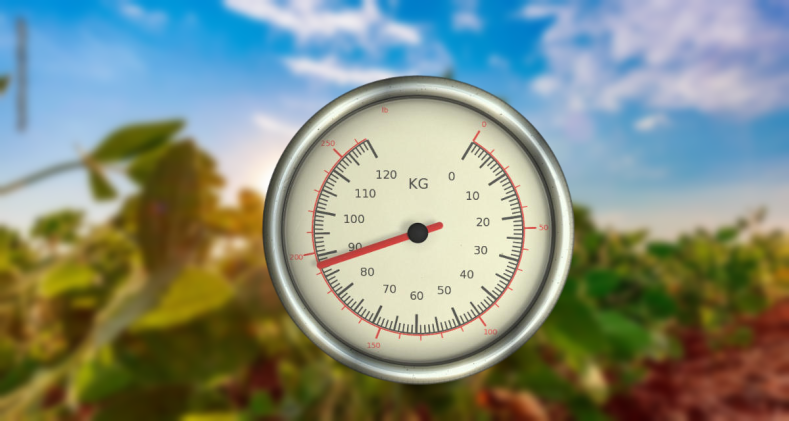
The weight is 88 (kg)
